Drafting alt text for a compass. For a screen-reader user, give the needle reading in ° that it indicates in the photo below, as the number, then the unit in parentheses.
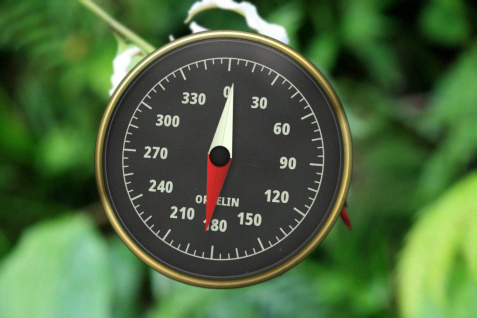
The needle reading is 185 (°)
